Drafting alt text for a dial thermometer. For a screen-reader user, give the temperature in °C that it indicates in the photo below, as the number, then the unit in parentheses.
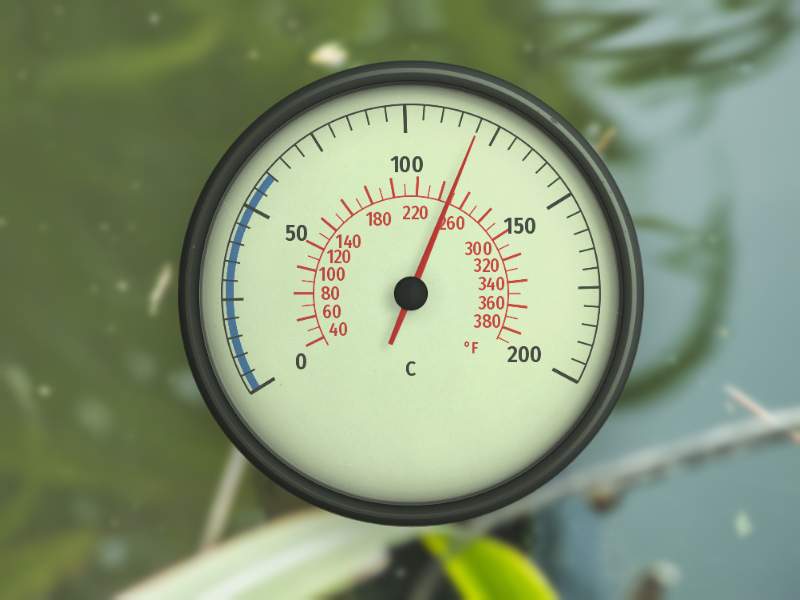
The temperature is 120 (°C)
